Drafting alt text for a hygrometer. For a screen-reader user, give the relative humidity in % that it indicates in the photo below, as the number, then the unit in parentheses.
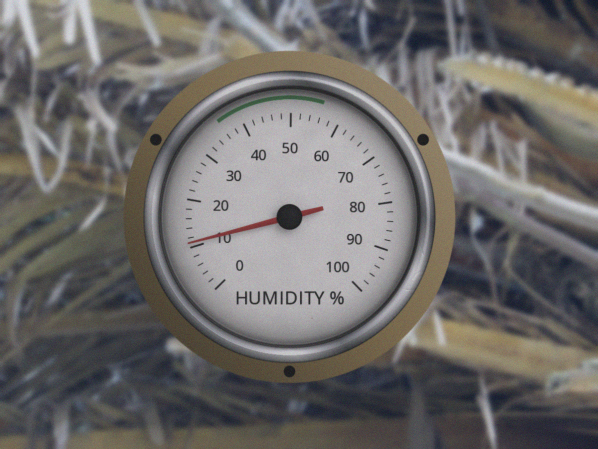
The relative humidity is 11 (%)
